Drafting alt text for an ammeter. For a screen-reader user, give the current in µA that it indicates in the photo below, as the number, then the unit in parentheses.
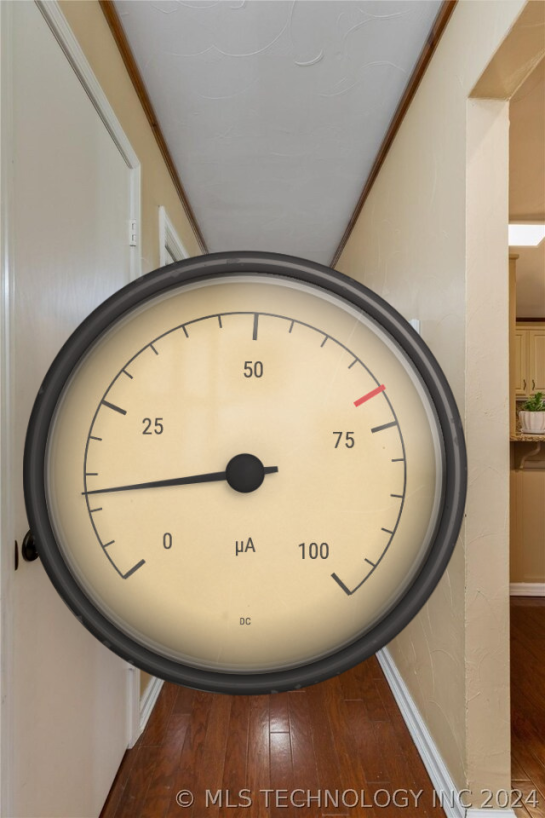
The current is 12.5 (µA)
